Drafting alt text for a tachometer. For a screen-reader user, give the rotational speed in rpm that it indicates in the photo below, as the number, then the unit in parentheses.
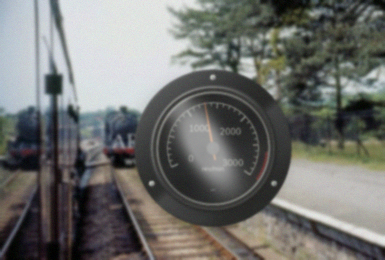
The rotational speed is 1300 (rpm)
